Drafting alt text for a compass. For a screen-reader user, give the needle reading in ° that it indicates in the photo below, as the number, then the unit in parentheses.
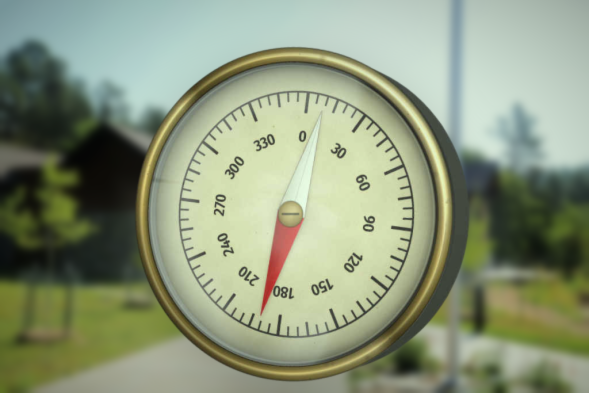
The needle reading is 190 (°)
